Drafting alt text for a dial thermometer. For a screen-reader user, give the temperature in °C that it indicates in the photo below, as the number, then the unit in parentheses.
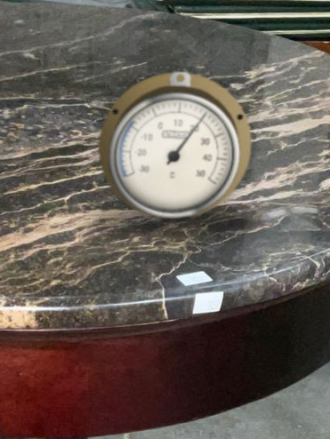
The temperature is 20 (°C)
